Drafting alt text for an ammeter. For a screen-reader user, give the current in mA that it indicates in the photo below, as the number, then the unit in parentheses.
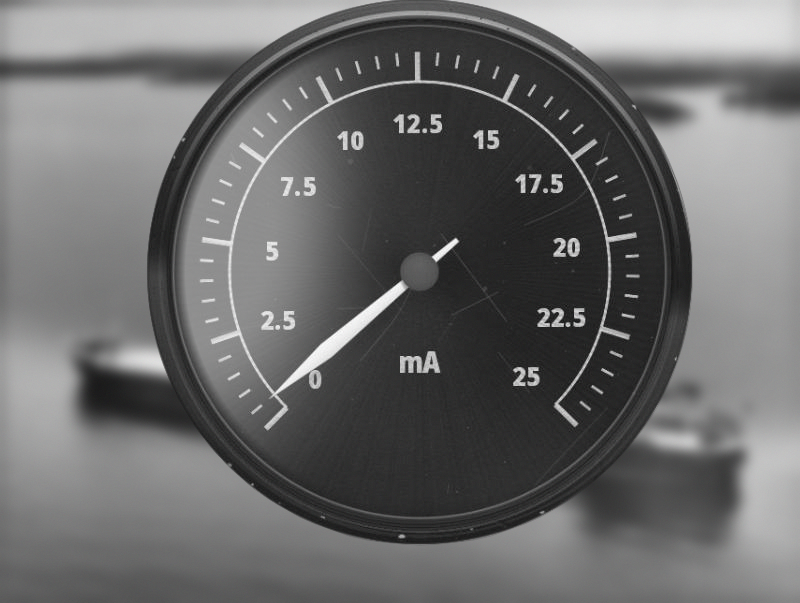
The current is 0.5 (mA)
